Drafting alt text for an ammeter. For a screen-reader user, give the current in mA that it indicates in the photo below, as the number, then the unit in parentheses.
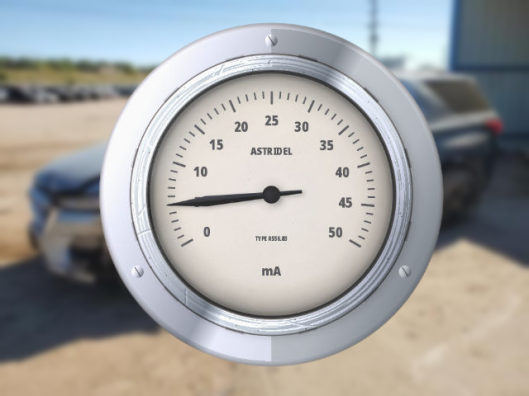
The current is 5 (mA)
